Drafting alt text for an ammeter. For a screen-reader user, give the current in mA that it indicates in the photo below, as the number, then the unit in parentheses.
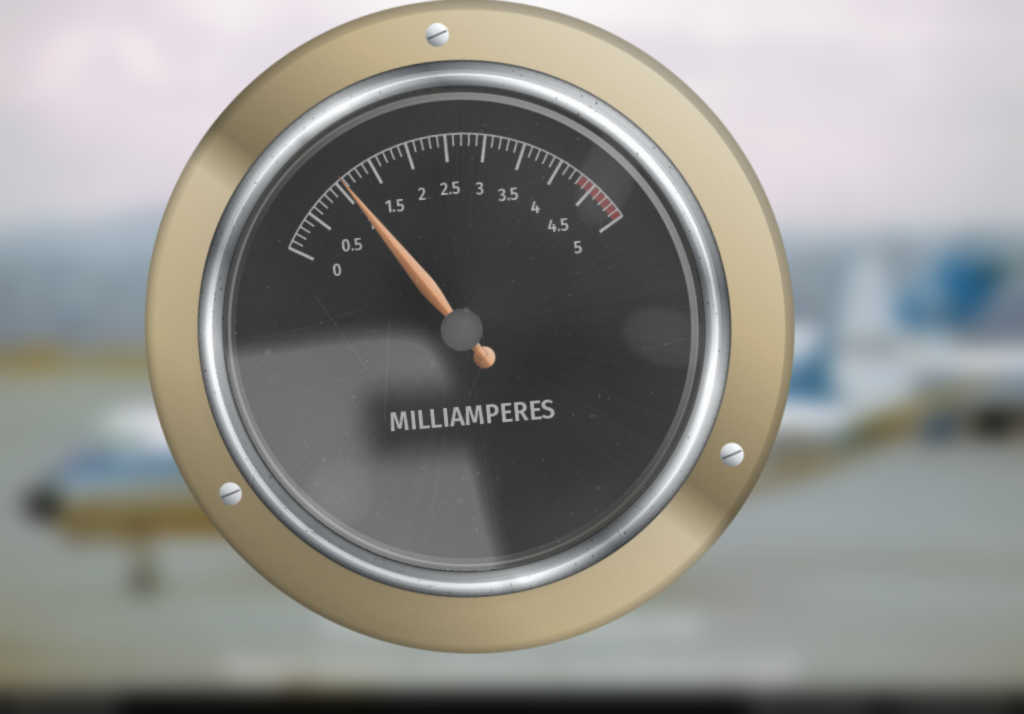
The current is 1.1 (mA)
